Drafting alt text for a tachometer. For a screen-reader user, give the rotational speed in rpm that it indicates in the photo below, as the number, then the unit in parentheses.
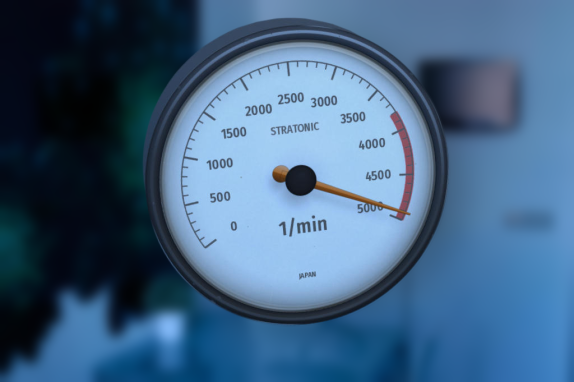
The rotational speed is 4900 (rpm)
